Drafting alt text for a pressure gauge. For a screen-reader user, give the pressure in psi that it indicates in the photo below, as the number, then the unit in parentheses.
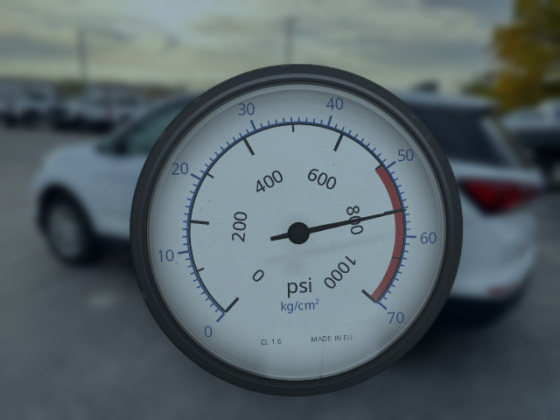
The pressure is 800 (psi)
